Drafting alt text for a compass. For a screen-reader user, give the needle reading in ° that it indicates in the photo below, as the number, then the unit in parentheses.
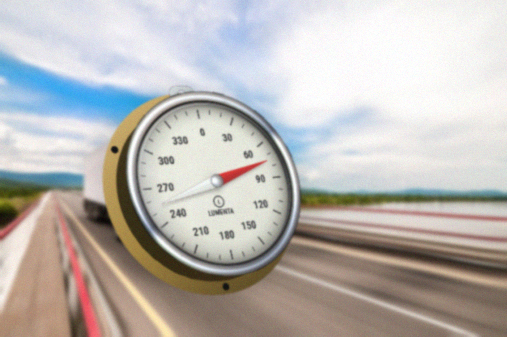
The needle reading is 75 (°)
